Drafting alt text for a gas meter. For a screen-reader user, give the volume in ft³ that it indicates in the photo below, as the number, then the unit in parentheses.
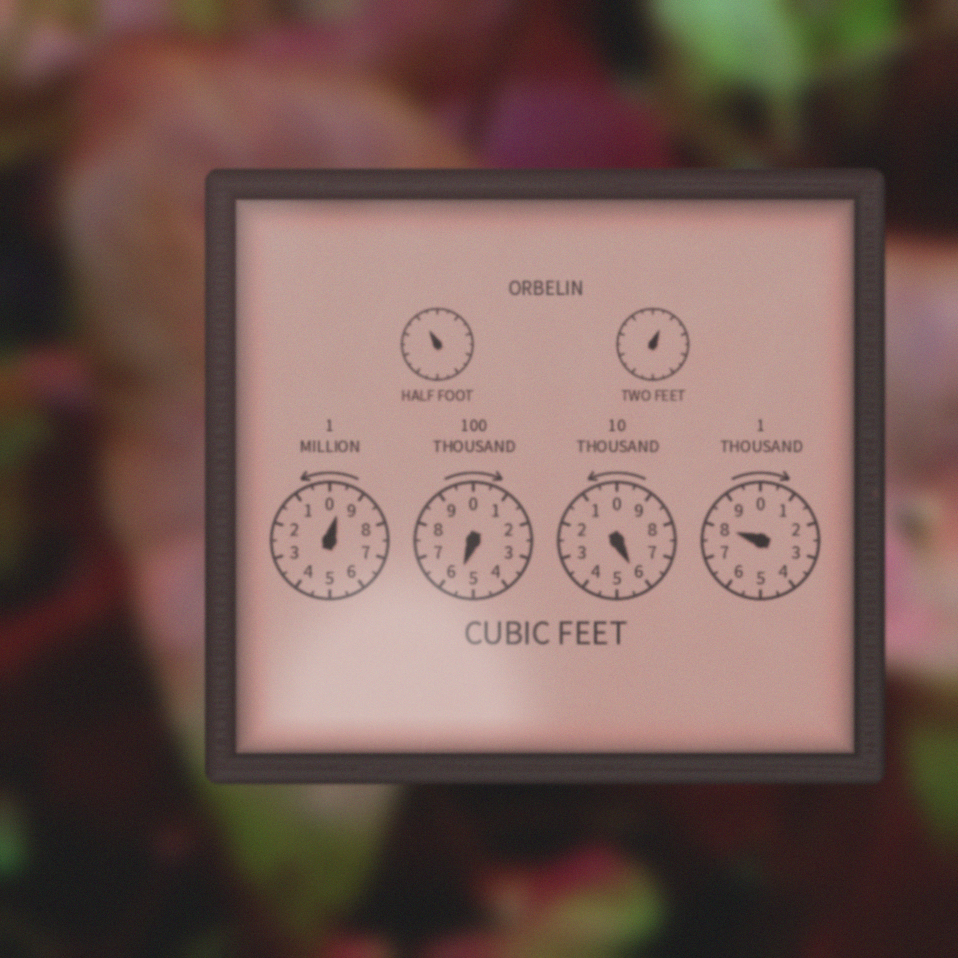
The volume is 955800 (ft³)
